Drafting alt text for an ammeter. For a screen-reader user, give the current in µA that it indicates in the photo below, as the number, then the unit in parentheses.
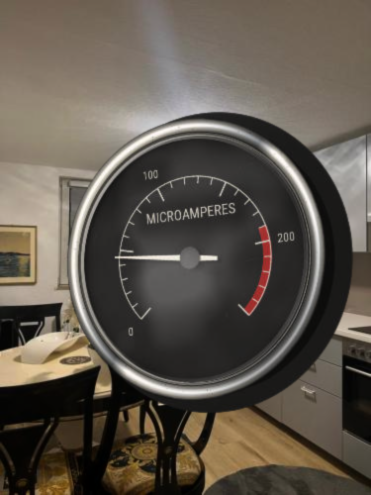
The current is 45 (µA)
